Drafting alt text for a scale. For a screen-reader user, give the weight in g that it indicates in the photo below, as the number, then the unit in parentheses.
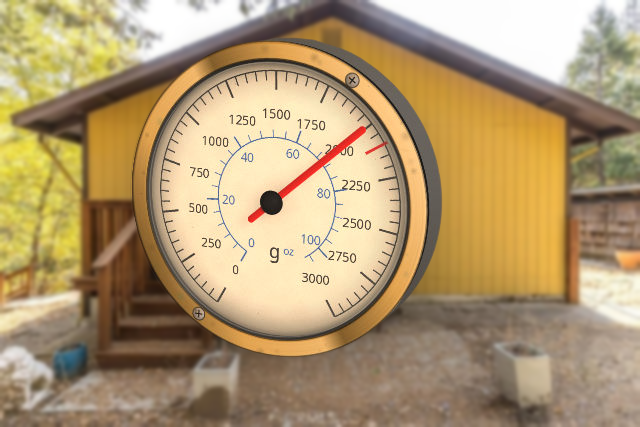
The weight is 2000 (g)
